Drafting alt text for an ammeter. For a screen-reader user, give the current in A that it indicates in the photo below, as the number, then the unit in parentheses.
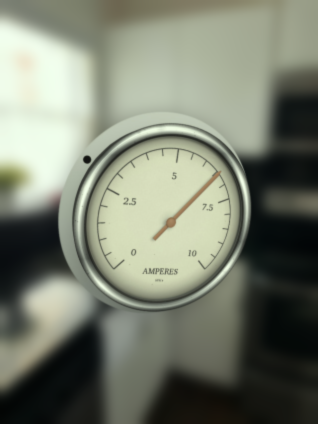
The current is 6.5 (A)
